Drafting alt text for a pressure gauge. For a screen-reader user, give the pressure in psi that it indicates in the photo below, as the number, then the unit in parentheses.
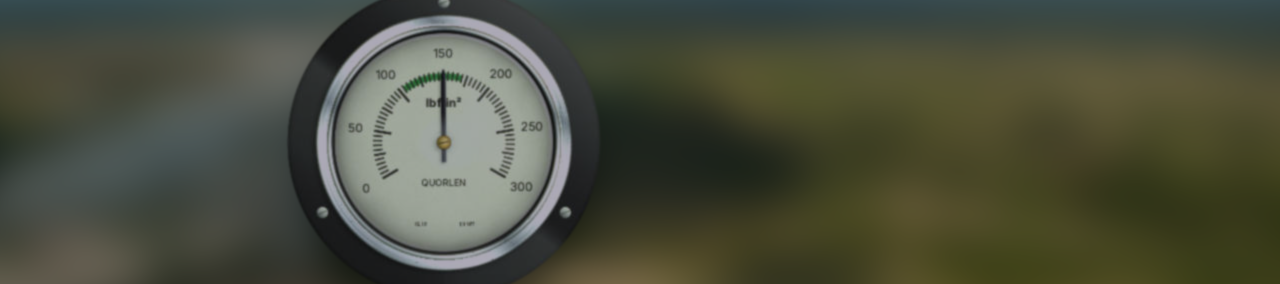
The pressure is 150 (psi)
